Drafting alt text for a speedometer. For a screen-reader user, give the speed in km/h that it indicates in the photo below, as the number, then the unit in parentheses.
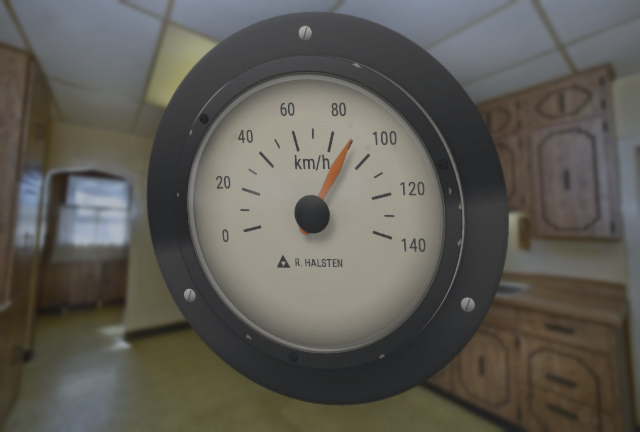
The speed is 90 (km/h)
